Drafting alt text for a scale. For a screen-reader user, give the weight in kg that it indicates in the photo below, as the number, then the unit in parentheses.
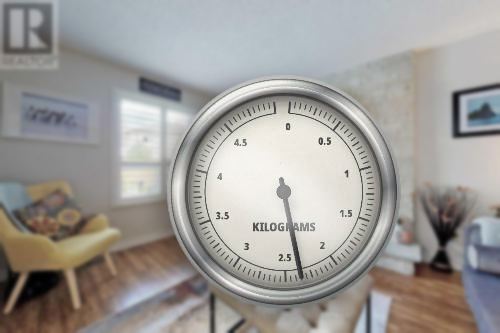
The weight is 2.35 (kg)
